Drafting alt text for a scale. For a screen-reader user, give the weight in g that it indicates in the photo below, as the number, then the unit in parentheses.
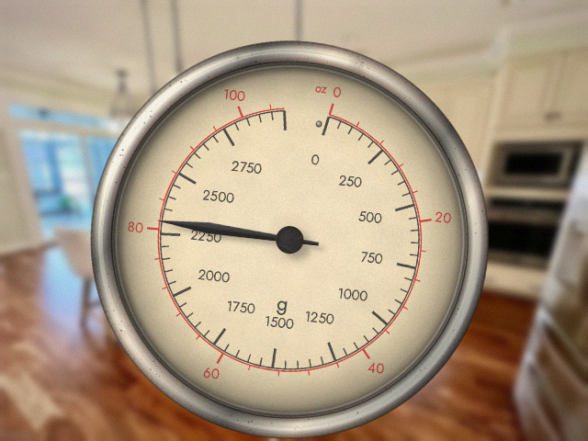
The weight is 2300 (g)
